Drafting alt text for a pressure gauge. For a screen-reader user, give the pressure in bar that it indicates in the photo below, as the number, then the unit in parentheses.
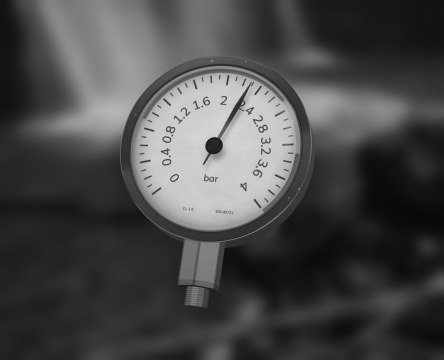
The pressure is 2.3 (bar)
